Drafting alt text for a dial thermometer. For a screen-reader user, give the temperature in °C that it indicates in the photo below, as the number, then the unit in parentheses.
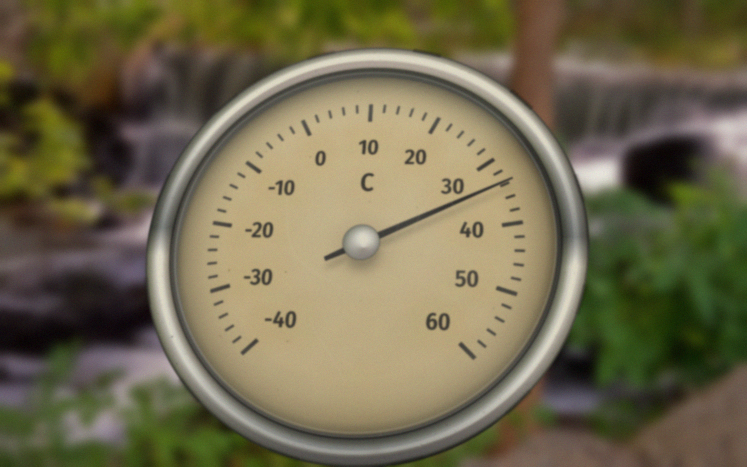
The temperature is 34 (°C)
